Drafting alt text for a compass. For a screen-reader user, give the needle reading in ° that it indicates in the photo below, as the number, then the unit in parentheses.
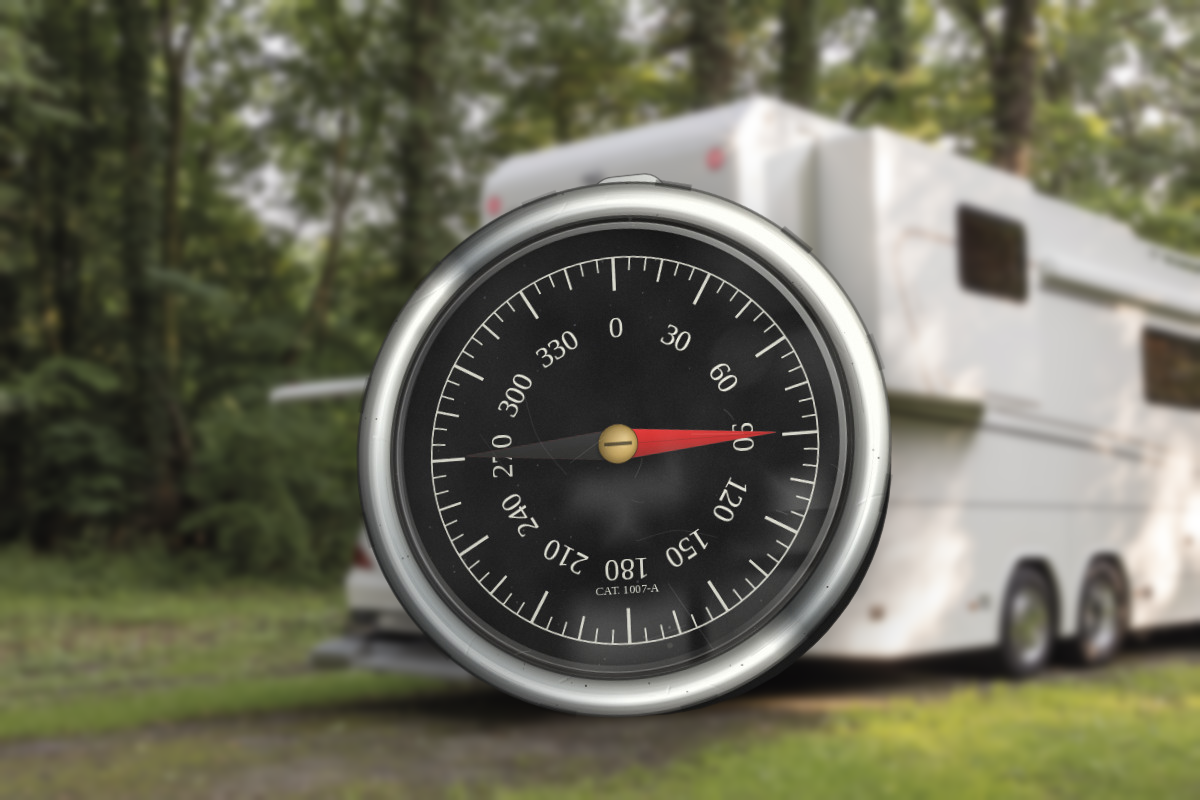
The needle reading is 90 (°)
